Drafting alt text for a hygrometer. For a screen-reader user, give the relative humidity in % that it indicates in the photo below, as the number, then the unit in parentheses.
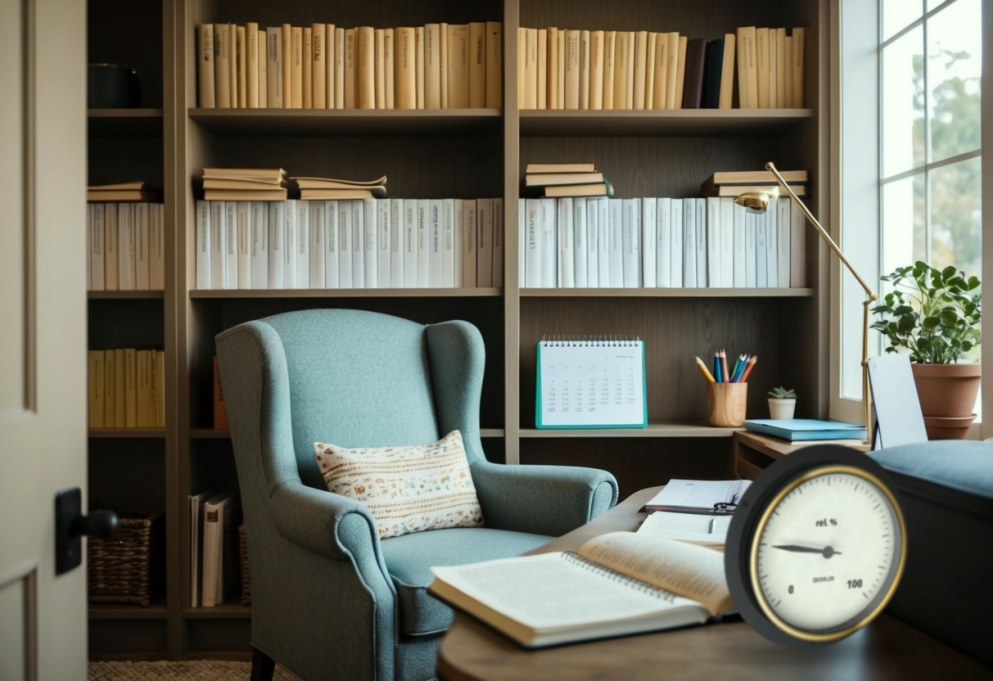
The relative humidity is 20 (%)
